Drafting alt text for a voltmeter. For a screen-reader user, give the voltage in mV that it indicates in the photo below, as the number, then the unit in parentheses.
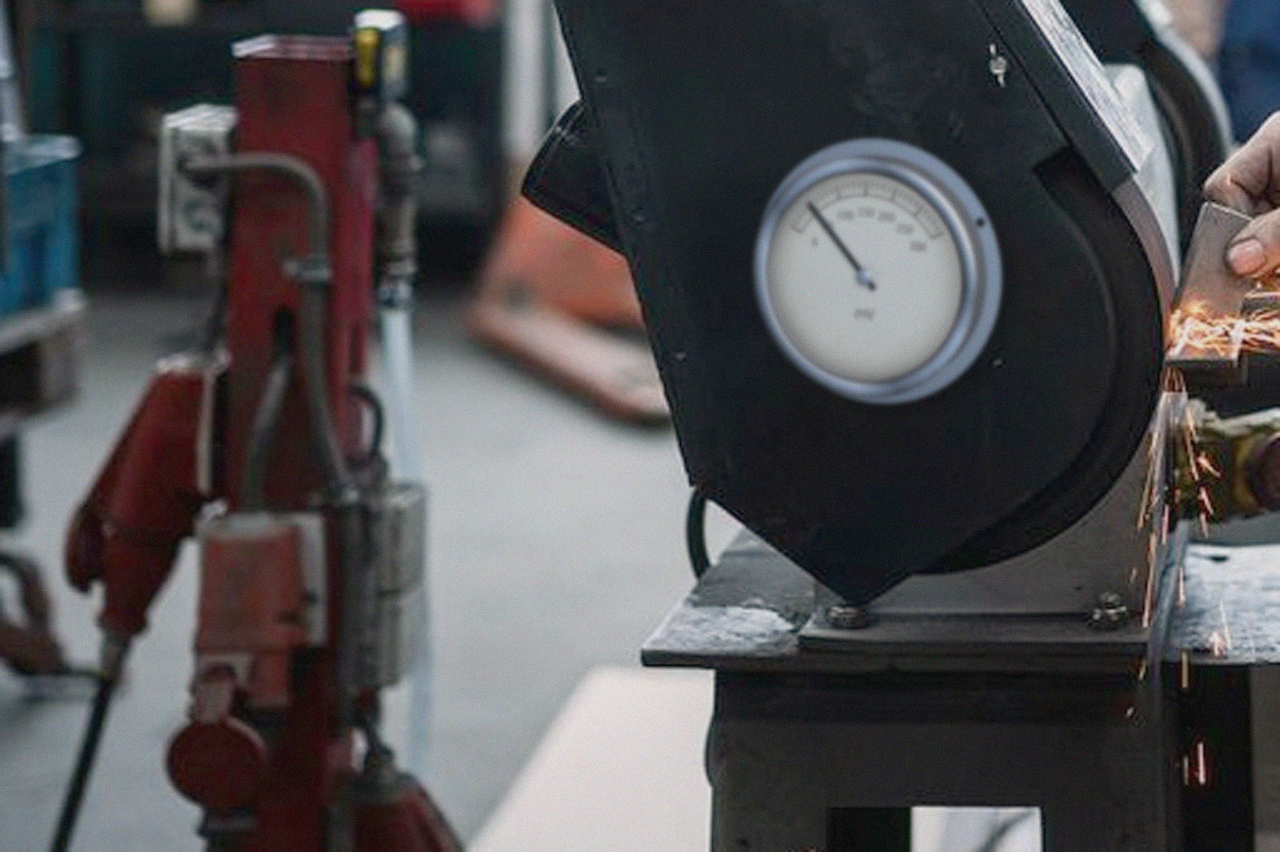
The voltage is 50 (mV)
